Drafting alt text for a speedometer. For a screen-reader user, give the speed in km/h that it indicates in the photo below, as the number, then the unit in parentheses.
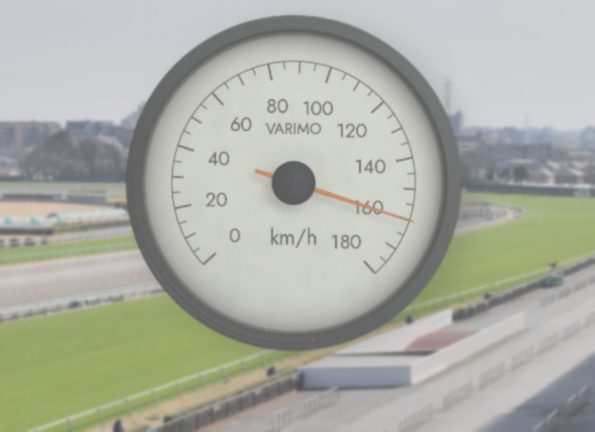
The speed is 160 (km/h)
